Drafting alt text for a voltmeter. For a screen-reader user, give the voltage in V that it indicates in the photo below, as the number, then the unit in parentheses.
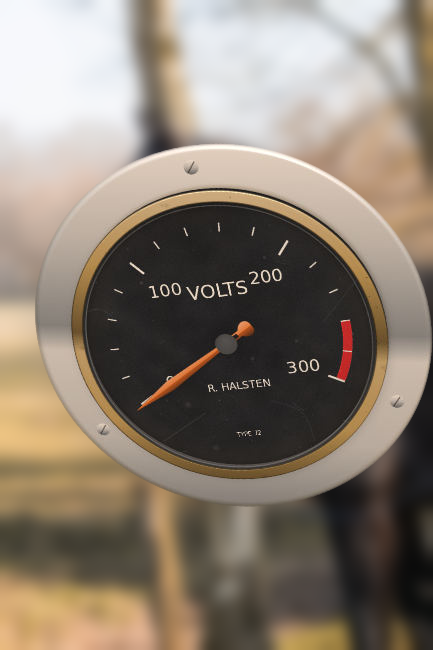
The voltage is 0 (V)
